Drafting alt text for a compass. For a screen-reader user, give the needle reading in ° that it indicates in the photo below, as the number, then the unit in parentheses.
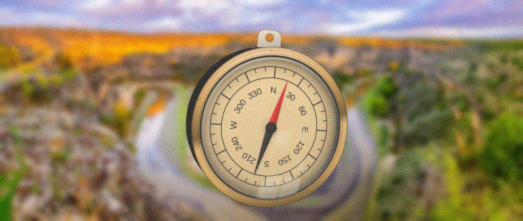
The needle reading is 15 (°)
